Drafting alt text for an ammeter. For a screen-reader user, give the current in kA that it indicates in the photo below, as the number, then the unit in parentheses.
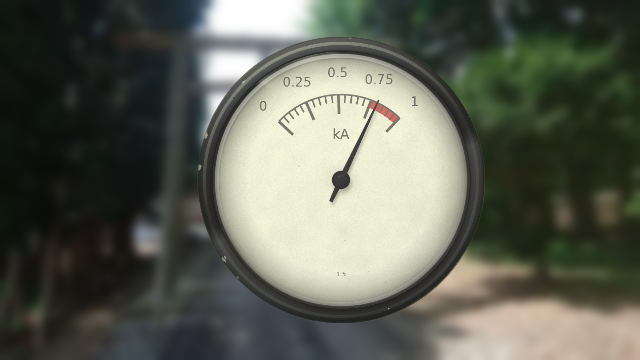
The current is 0.8 (kA)
